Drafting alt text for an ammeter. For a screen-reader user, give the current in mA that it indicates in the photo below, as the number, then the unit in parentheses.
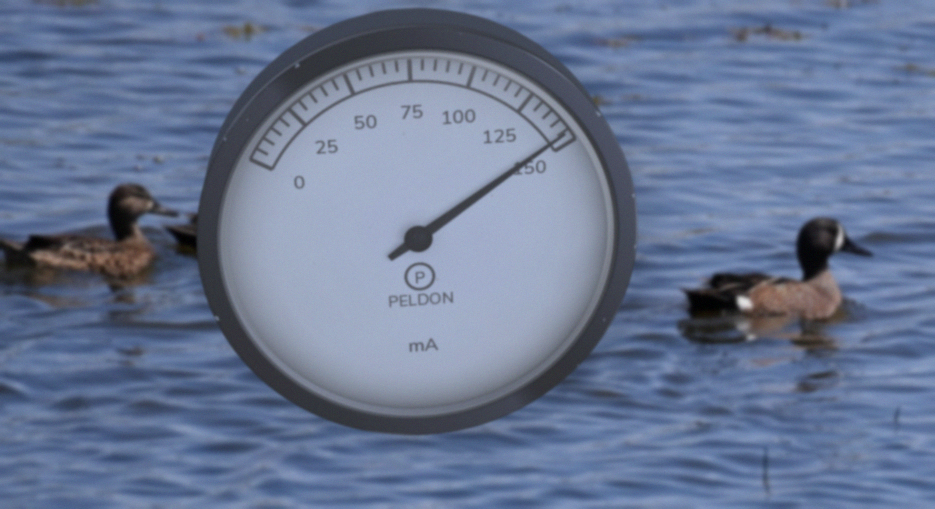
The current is 145 (mA)
